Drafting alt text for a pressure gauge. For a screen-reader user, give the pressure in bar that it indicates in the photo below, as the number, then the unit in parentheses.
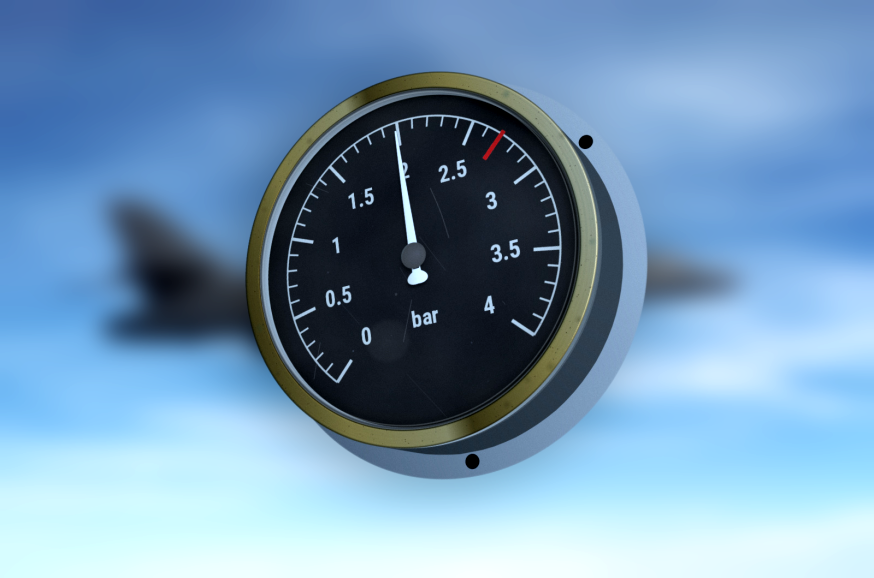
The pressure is 2 (bar)
